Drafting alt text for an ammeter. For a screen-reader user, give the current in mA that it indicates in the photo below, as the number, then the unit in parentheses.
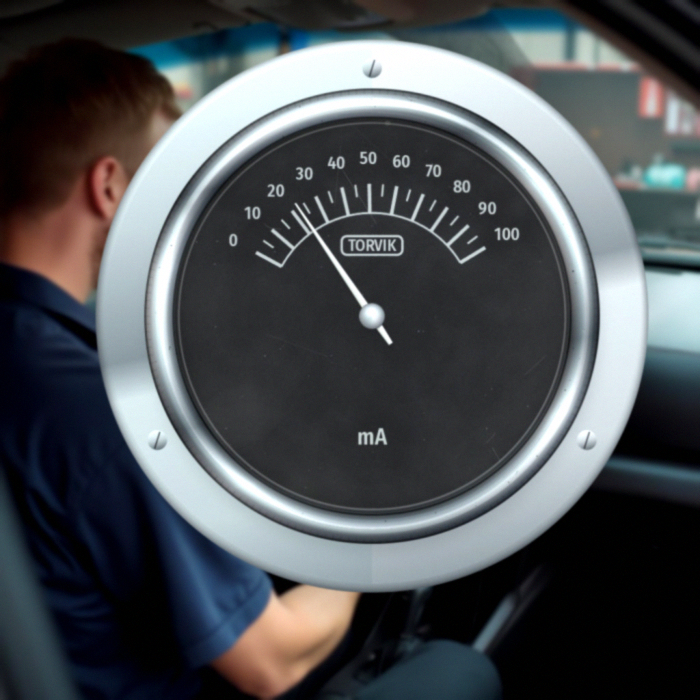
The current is 22.5 (mA)
